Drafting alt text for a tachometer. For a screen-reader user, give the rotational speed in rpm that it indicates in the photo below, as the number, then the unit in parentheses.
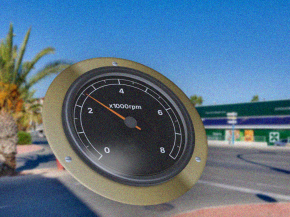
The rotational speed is 2500 (rpm)
